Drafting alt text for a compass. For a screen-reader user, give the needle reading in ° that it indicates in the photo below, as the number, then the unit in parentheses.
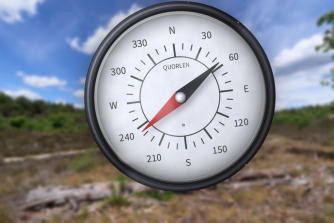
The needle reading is 235 (°)
